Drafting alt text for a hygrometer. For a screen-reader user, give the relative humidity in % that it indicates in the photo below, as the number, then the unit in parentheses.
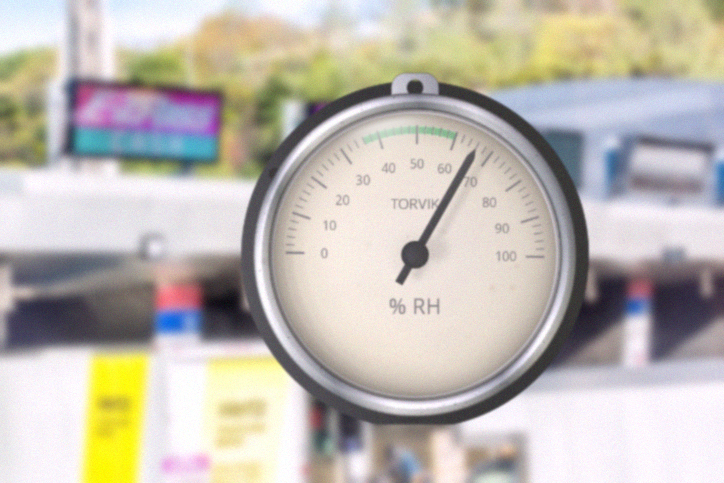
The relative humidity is 66 (%)
